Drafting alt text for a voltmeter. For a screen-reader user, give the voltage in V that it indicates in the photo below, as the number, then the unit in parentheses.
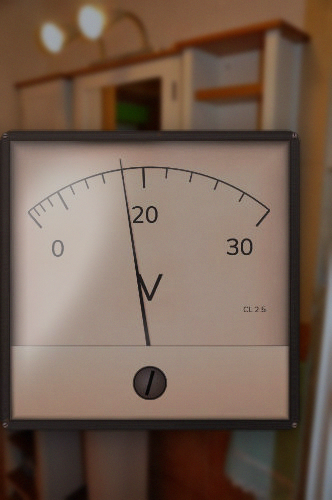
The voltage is 18 (V)
